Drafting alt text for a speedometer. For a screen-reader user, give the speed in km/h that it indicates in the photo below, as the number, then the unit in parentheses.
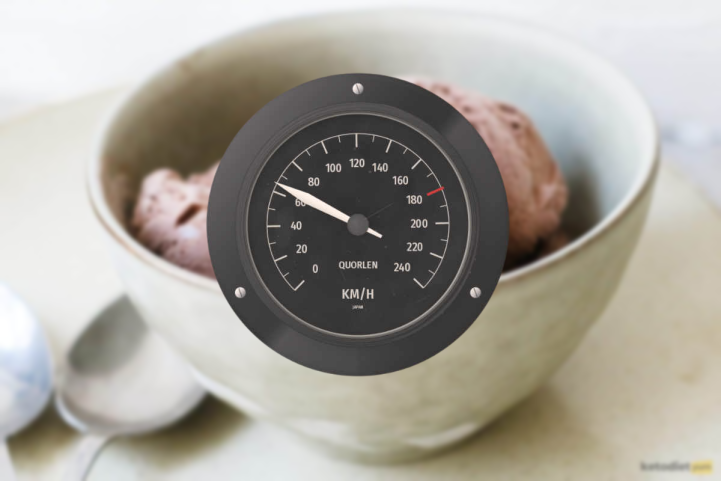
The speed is 65 (km/h)
